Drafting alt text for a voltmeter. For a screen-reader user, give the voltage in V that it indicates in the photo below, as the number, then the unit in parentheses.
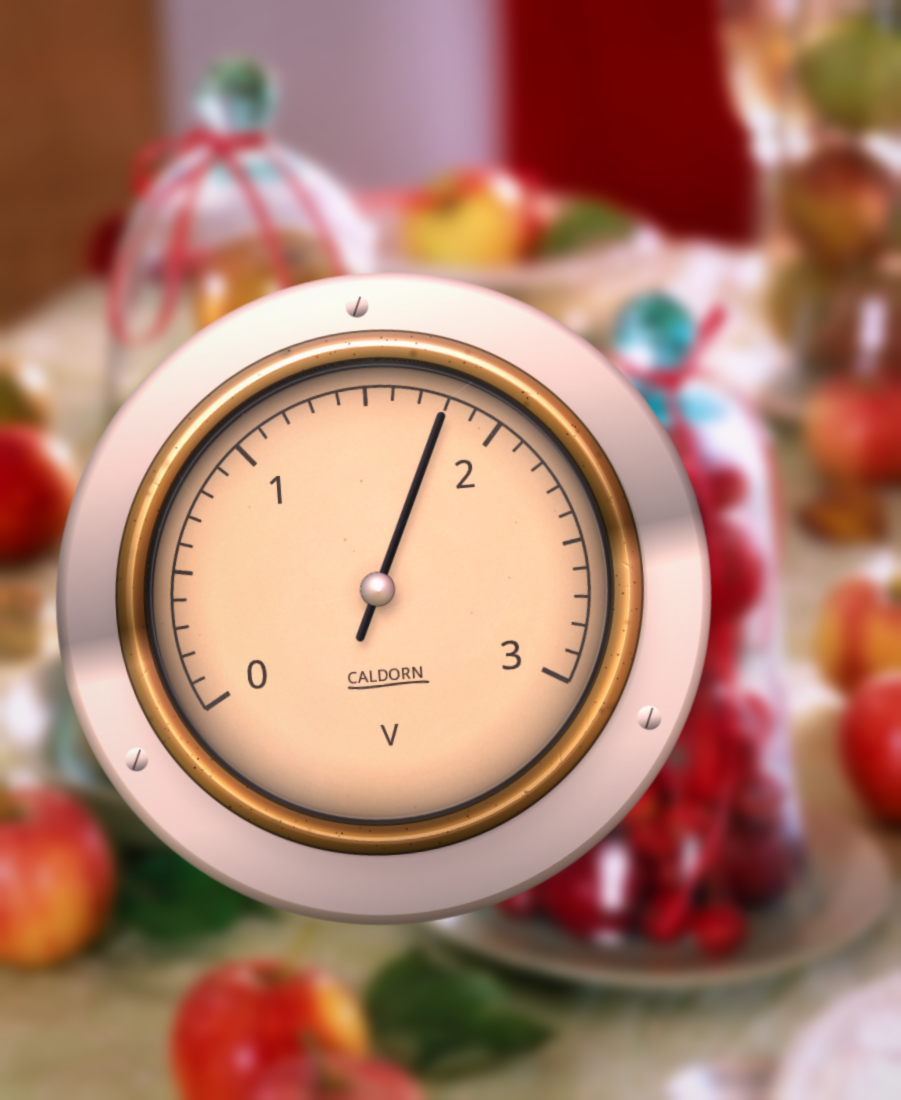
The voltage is 1.8 (V)
